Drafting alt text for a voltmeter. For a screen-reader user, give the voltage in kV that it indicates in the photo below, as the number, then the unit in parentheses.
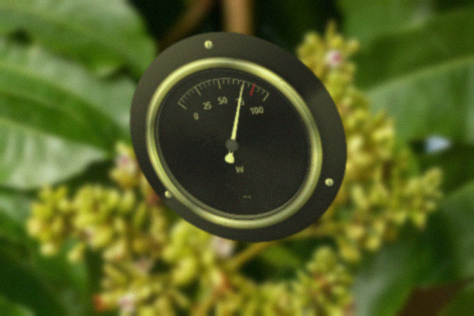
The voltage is 75 (kV)
